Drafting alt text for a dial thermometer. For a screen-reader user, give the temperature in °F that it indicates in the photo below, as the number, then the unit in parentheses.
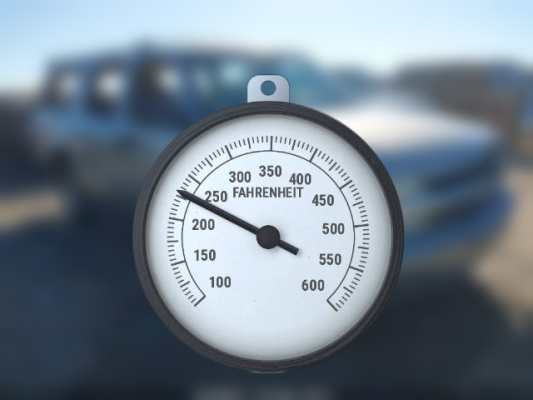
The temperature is 230 (°F)
